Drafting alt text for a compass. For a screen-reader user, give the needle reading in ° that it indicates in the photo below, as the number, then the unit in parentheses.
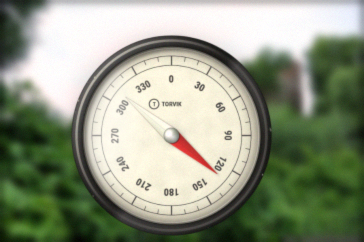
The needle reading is 130 (°)
